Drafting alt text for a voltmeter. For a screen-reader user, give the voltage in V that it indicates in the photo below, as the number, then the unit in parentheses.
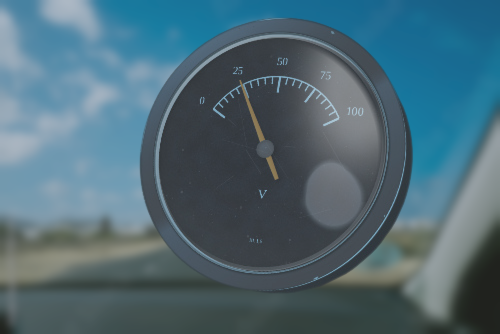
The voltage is 25 (V)
